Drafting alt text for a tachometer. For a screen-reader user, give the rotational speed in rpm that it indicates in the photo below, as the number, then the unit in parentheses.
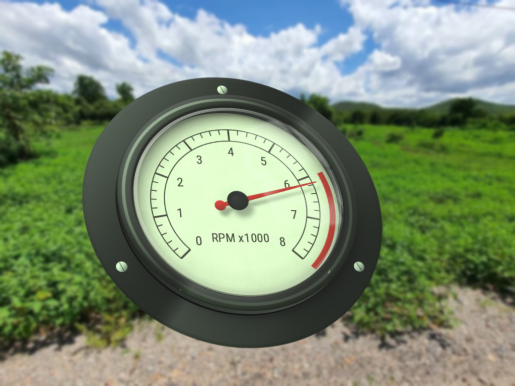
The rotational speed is 6200 (rpm)
